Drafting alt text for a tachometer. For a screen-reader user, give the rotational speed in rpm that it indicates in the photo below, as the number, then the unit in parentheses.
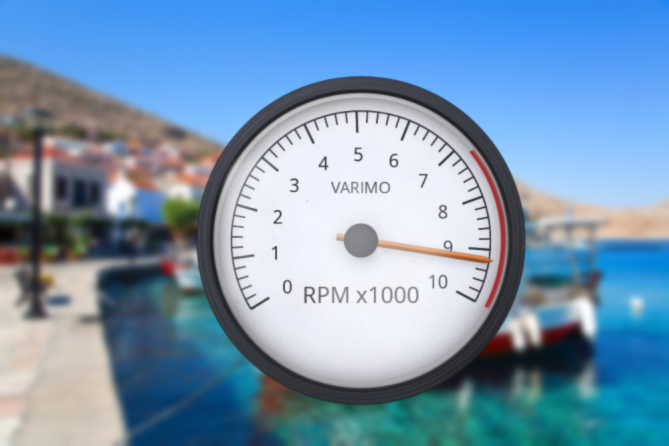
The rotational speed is 9200 (rpm)
